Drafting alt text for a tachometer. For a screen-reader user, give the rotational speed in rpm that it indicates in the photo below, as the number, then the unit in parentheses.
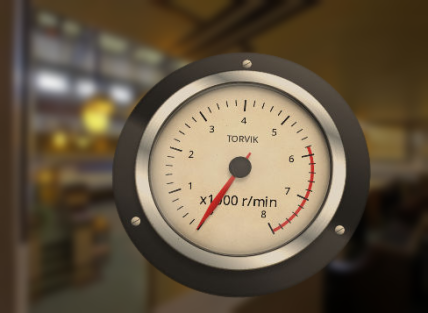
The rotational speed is 0 (rpm)
